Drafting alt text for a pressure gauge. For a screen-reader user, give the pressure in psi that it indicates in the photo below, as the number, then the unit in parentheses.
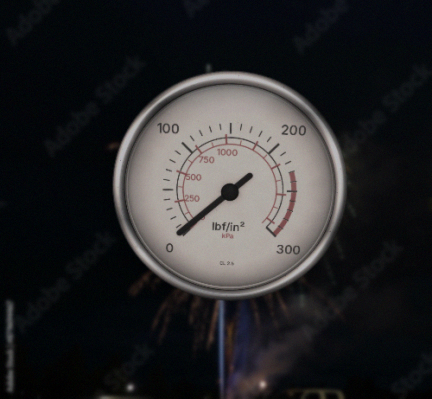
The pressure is 5 (psi)
